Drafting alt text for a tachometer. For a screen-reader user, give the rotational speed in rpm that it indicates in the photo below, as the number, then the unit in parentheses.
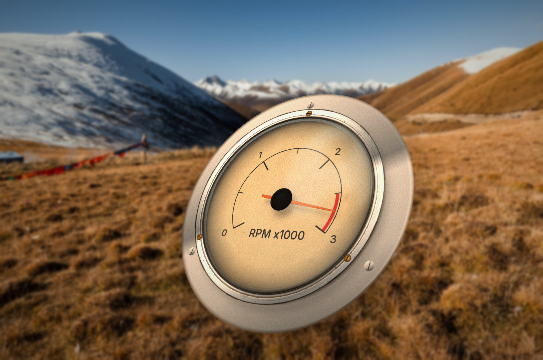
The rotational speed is 2750 (rpm)
